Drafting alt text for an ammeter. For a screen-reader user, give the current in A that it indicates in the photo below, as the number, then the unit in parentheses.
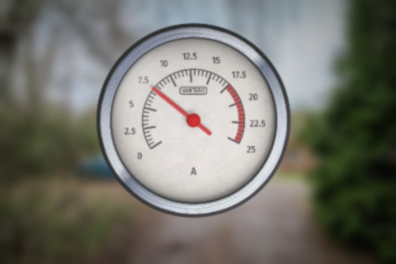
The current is 7.5 (A)
